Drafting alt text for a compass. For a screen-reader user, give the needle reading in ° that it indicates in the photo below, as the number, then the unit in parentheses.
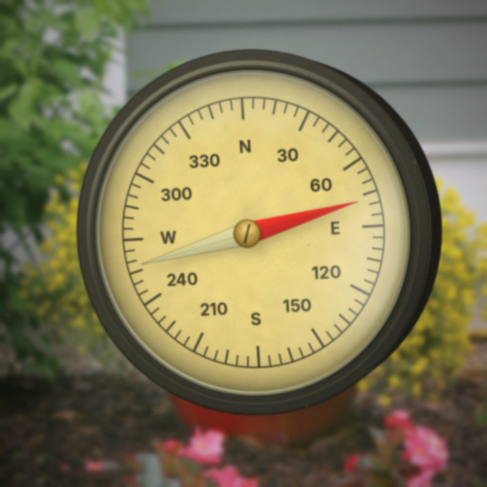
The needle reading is 77.5 (°)
